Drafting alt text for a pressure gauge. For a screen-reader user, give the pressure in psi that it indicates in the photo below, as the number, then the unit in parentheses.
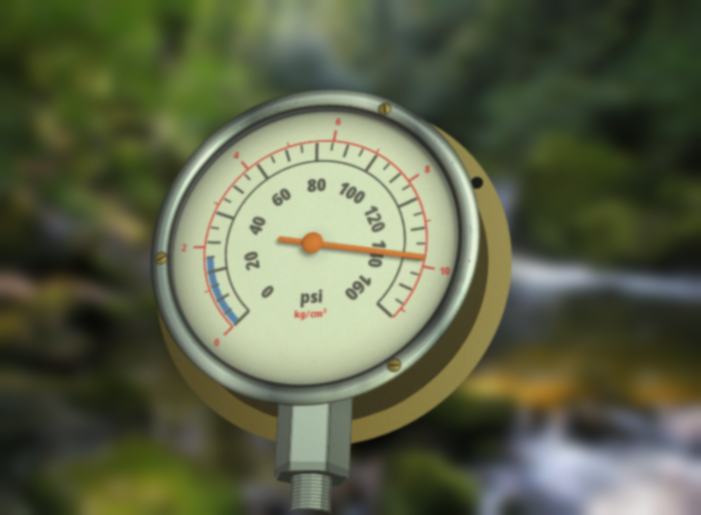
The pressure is 140 (psi)
